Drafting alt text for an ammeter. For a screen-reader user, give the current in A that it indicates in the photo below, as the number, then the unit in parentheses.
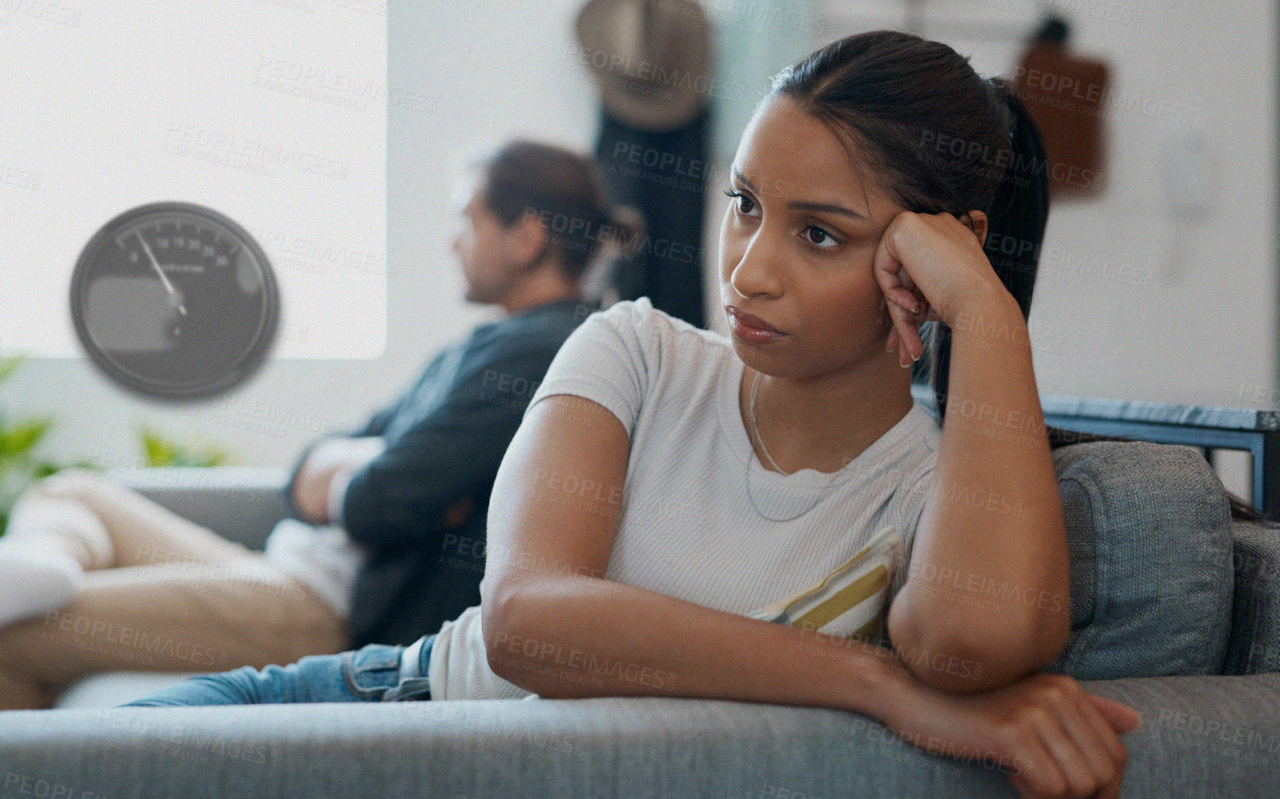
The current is 5 (A)
